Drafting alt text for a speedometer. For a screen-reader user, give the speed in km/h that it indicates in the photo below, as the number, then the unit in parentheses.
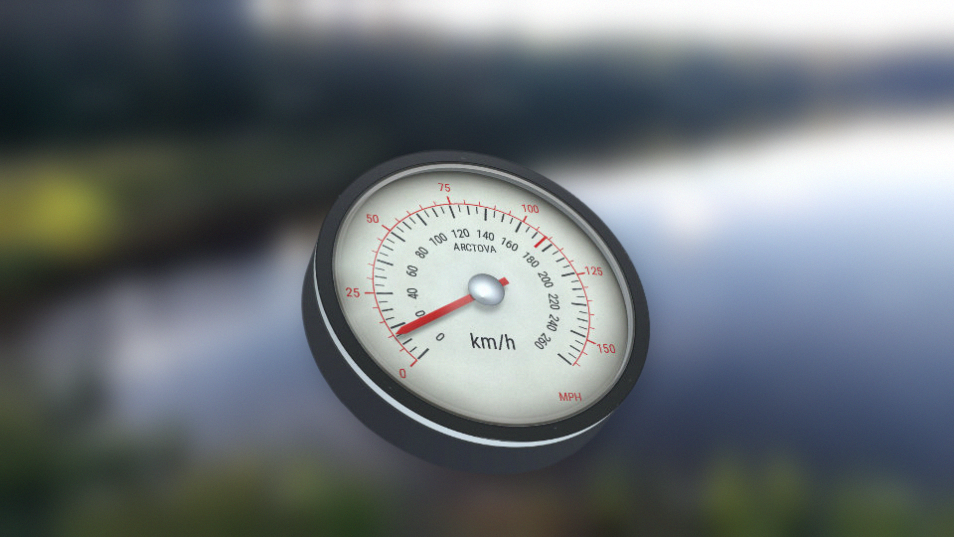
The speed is 15 (km/h)
